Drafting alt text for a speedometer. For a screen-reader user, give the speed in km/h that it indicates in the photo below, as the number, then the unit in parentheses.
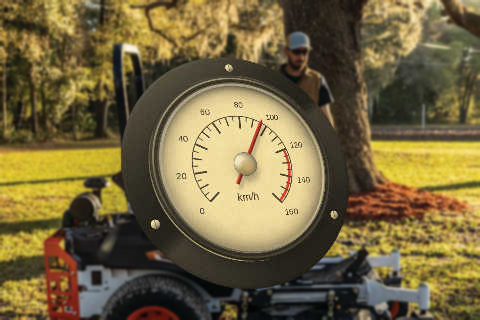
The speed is 95 (km/h)
